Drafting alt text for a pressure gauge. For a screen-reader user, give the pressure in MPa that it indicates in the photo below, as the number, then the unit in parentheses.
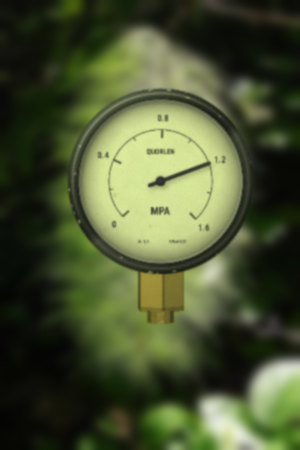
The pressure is 1.2 (MPa)
